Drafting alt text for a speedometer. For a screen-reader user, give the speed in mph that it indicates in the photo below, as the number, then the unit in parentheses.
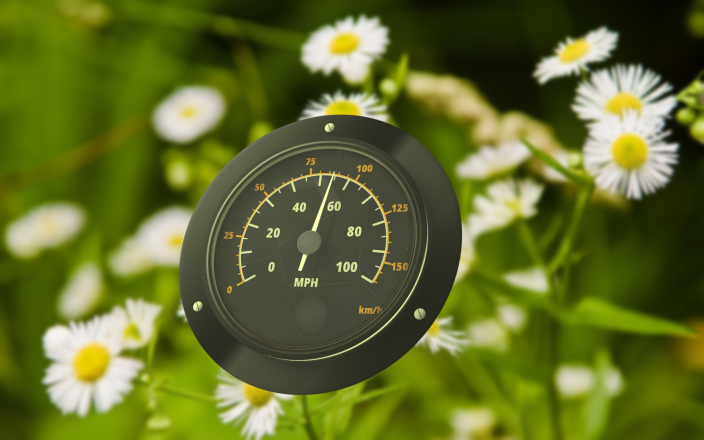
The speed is 55 (mph)
